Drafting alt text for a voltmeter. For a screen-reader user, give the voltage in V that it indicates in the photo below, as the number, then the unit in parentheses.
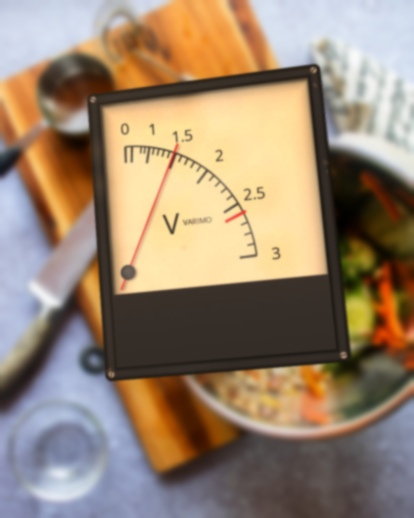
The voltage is 1.5 (V)
